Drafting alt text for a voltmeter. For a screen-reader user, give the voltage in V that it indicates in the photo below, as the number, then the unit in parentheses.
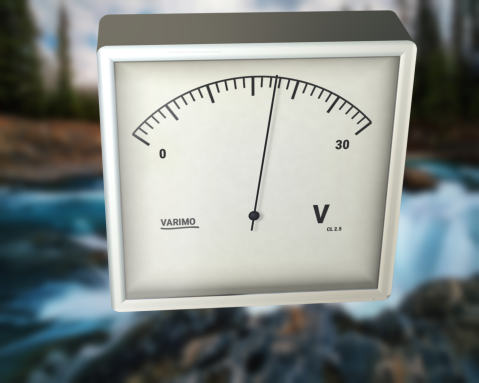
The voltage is 17.5 (V)
